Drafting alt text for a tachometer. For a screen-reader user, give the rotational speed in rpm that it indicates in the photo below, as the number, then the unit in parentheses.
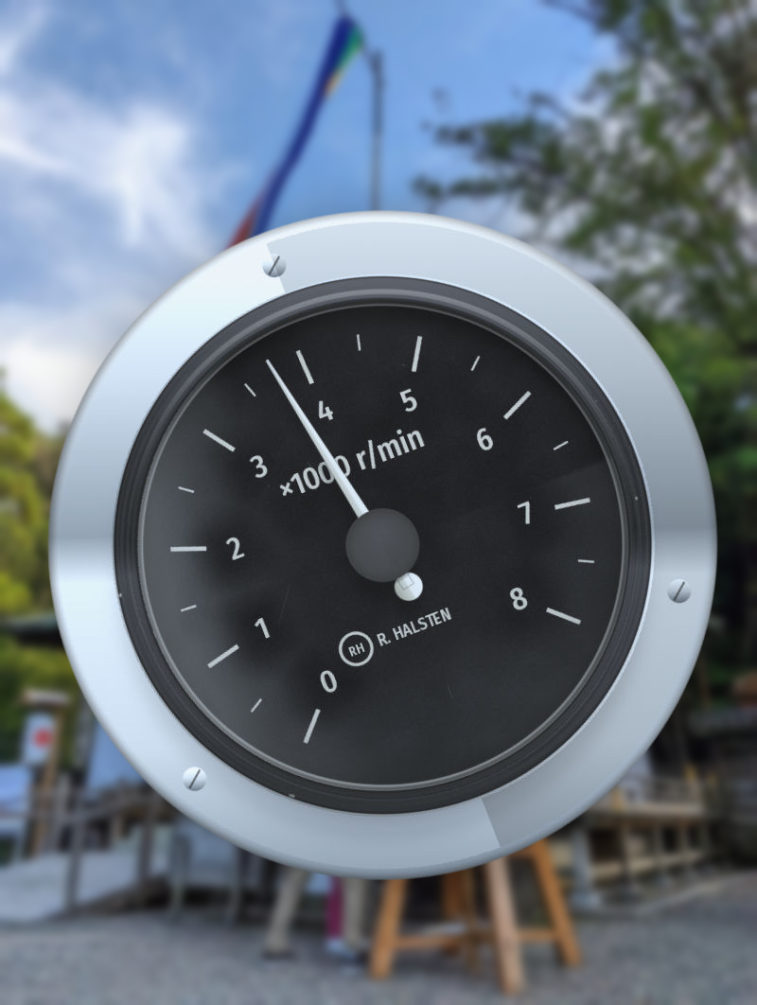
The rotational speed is 3750 (rpm)
